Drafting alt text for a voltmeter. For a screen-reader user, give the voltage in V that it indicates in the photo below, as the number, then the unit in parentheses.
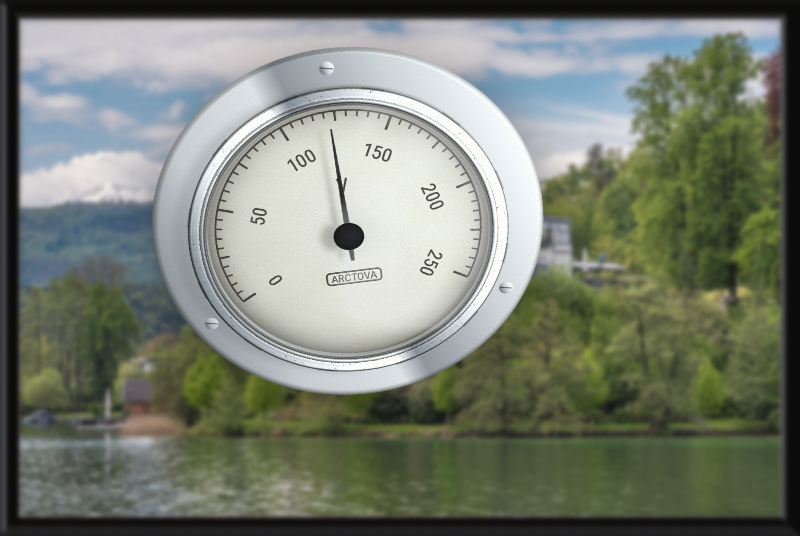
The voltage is 122.5 (V)
